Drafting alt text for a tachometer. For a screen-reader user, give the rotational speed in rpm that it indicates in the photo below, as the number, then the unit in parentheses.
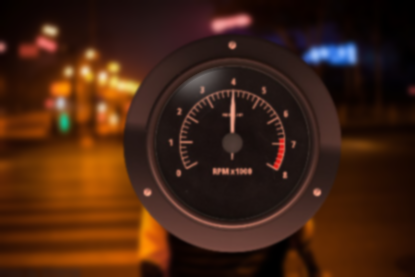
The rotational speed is 4000 (rpm)
